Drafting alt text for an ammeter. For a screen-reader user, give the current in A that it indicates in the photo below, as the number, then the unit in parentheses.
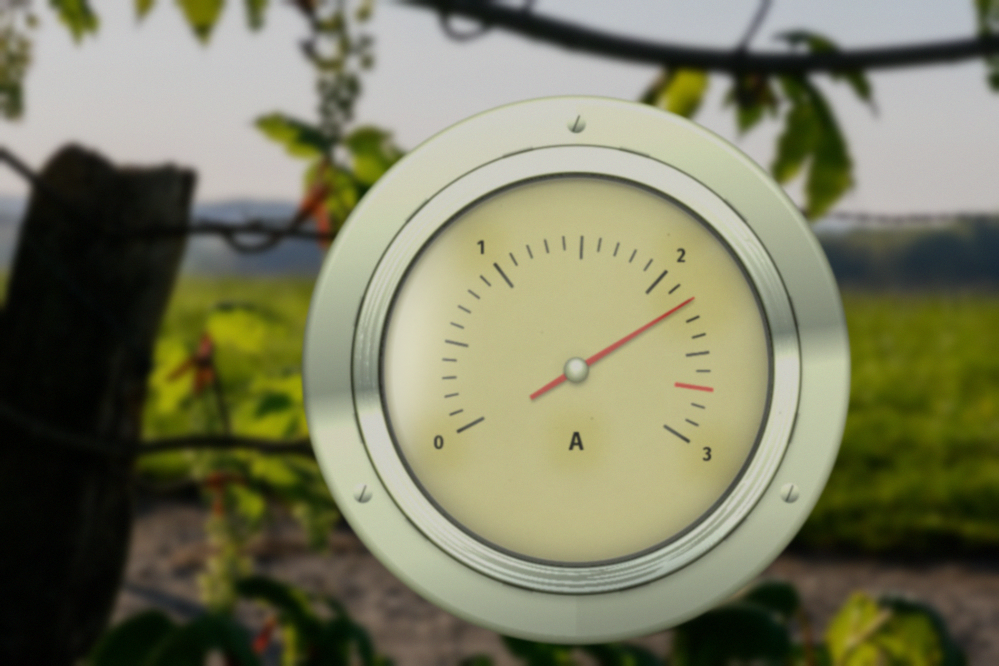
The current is 2.2 (A)
